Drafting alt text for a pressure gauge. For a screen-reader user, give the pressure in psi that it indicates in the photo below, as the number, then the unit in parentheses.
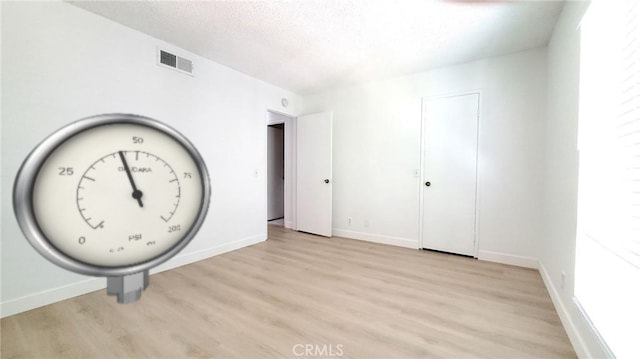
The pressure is 42.5 (psi)
